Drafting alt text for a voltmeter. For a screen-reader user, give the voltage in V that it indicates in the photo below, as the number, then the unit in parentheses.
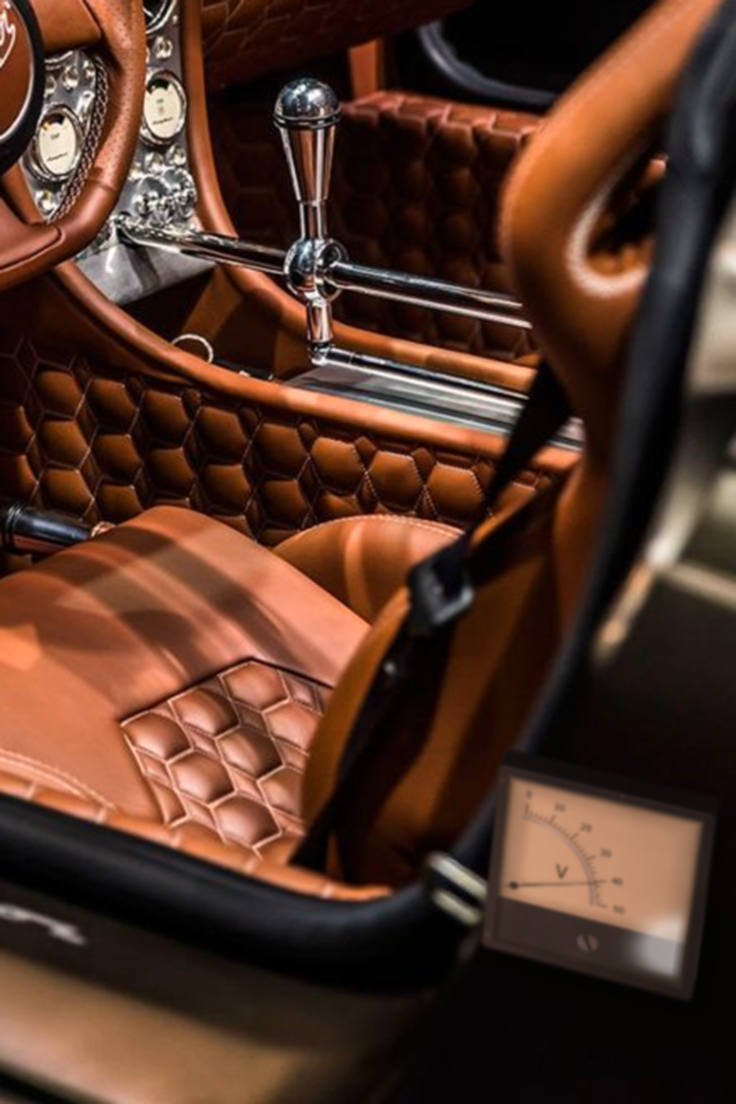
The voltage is 40 (V)
